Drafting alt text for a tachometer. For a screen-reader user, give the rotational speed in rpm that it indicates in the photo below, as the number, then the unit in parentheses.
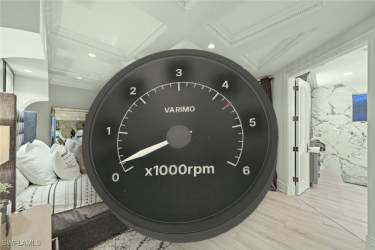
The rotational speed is 200 (rpm)
